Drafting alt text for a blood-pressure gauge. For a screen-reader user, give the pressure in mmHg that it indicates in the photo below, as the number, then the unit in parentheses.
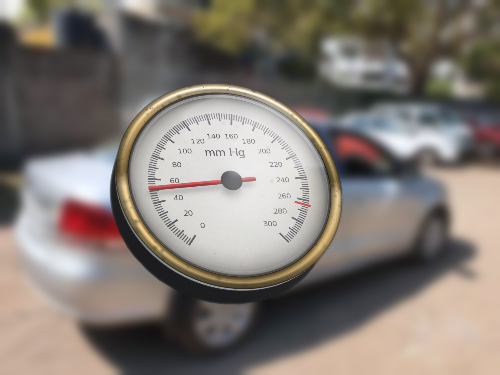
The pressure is 50 (mmHg)
